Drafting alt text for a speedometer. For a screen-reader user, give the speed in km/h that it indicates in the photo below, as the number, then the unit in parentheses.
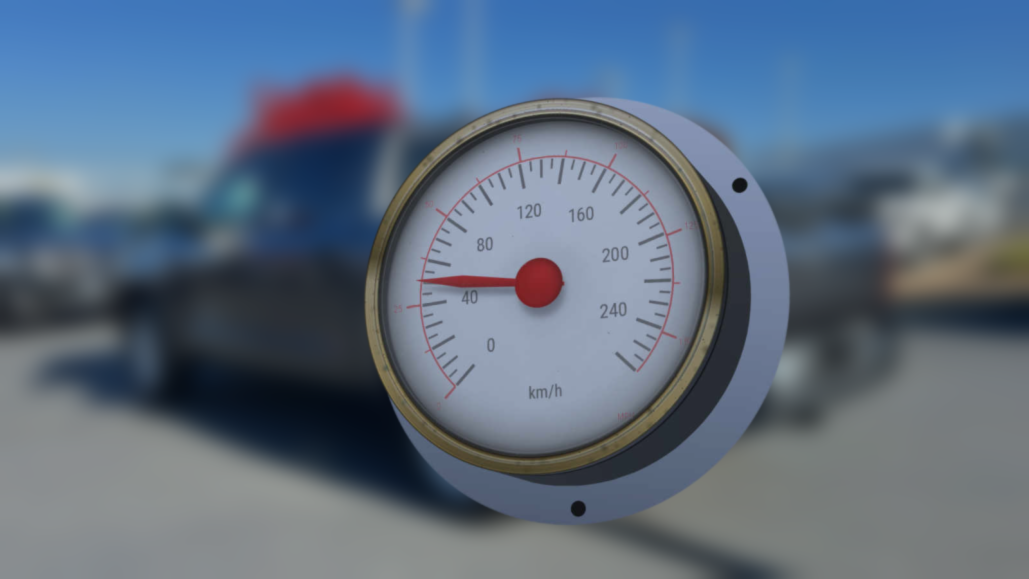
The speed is 50 (km/h)
